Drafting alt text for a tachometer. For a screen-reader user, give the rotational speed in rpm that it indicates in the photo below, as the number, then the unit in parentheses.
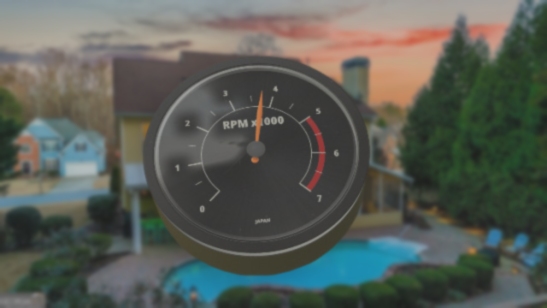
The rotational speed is 3750 (rpm)
